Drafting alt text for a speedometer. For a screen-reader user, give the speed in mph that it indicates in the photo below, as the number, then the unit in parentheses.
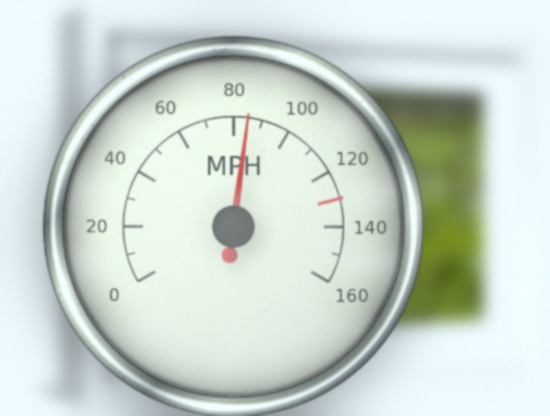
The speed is 85 (mph)
